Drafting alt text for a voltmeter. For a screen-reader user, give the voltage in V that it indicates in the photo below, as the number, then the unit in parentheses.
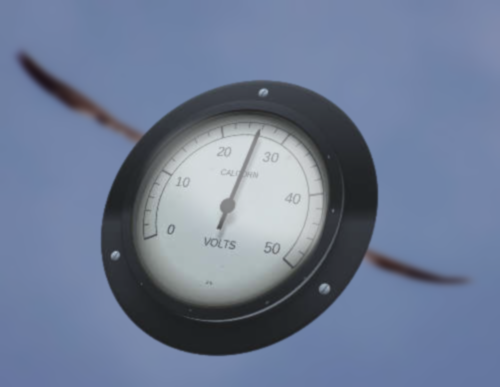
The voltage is 26 (V)
